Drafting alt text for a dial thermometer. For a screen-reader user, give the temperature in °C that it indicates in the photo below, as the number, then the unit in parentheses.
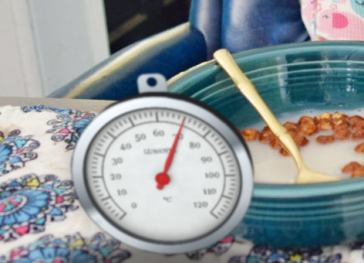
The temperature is 70 (°C)
